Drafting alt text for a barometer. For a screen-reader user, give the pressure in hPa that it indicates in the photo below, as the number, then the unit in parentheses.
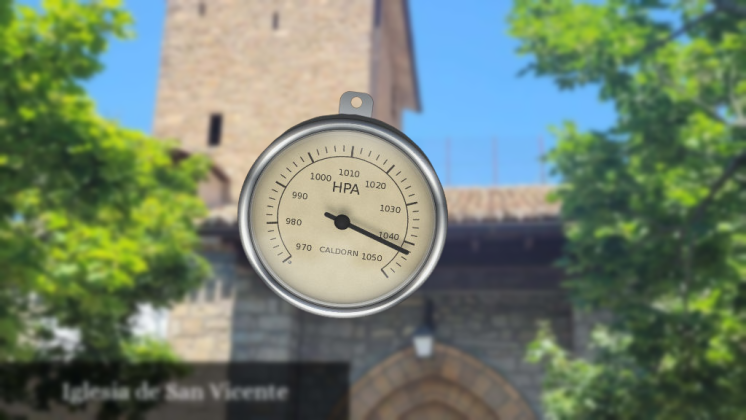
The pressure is 1042 (hPa)
